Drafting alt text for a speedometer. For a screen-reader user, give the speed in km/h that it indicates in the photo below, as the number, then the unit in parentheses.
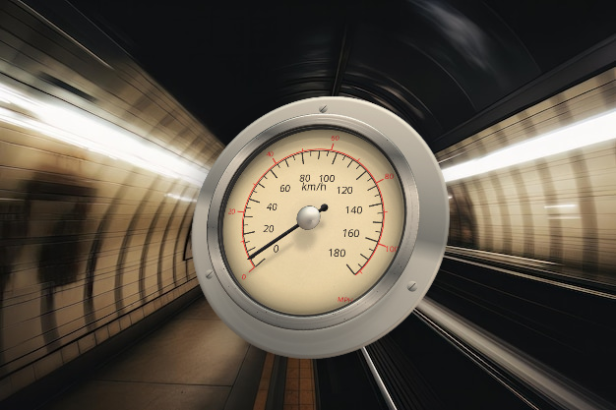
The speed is 5 (km/h)
